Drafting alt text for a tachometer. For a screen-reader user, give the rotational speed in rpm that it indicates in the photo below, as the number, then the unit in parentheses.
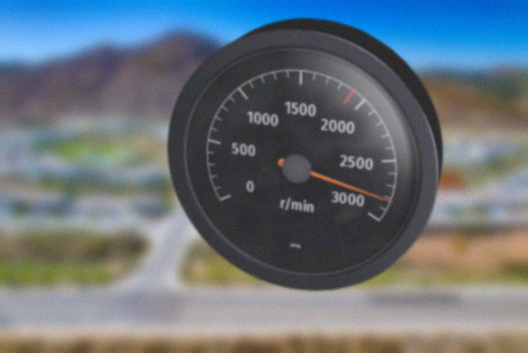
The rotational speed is 2800 (rpm)
